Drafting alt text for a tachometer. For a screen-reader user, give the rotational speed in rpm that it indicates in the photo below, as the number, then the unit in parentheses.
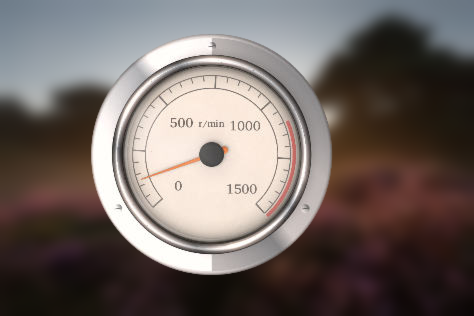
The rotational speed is 125 (rpm)
